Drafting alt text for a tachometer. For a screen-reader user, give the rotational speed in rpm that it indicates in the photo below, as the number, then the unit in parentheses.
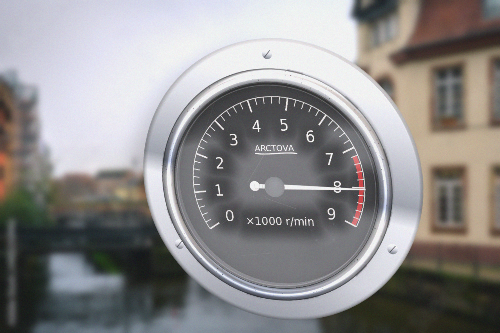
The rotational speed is 8000 (rpm)
